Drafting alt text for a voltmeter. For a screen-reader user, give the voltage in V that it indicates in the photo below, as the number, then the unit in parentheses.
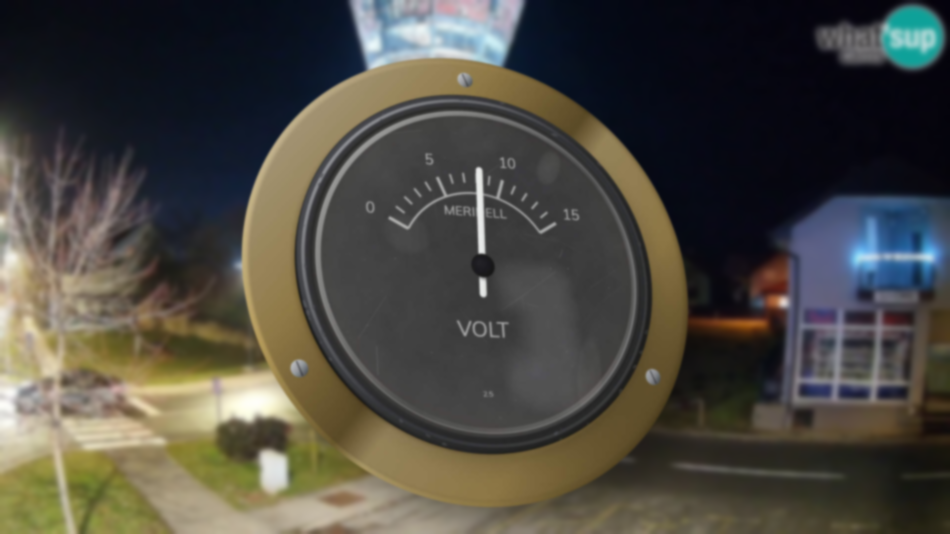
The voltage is 8 (V)
